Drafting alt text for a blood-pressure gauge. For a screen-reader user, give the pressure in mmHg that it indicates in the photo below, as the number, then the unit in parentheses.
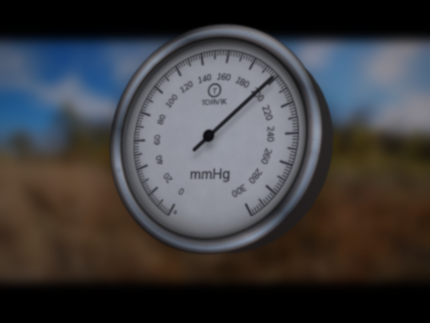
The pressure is 200 (mmHg)
